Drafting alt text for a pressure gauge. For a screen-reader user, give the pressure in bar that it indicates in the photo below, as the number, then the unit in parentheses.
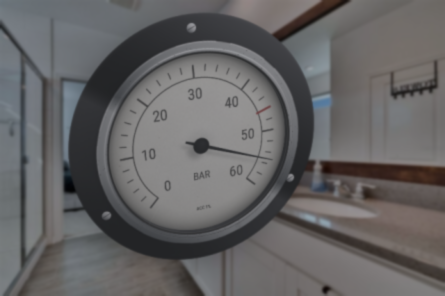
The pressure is 55 (bar)
